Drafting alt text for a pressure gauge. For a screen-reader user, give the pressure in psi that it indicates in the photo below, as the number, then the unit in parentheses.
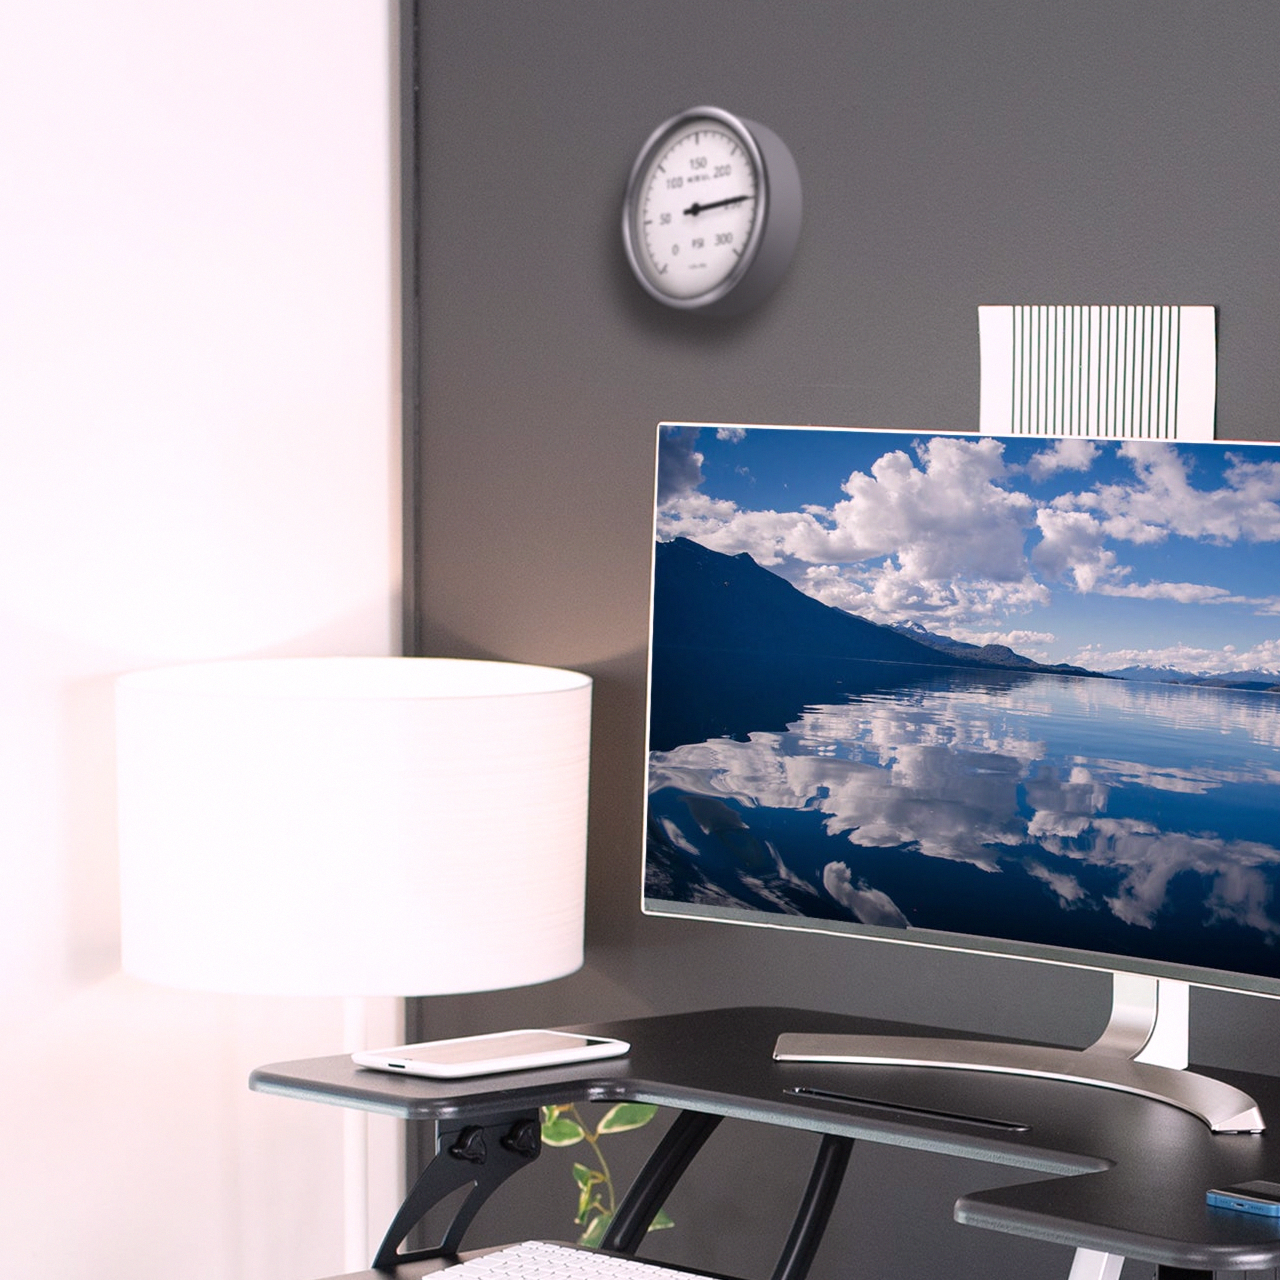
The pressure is 250 (psi)
